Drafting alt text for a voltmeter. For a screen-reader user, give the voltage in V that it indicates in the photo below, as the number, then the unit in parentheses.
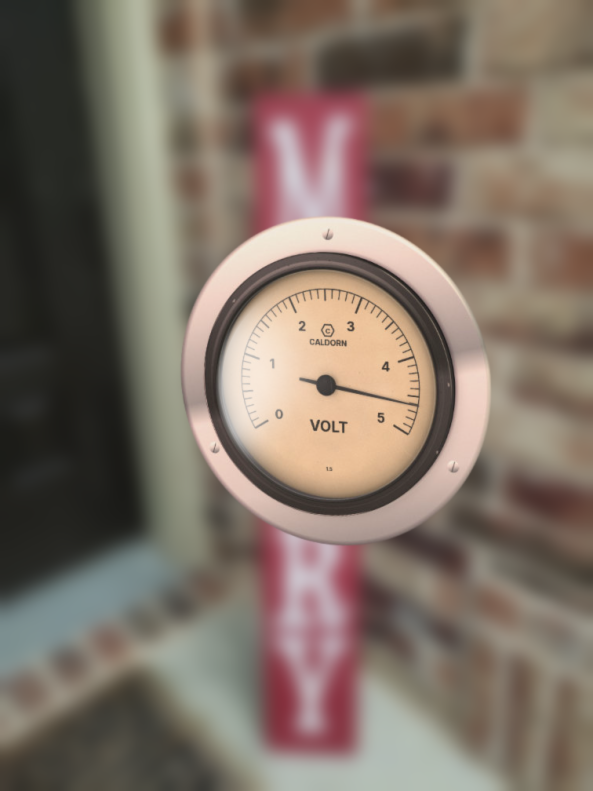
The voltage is 4.6 (V)
